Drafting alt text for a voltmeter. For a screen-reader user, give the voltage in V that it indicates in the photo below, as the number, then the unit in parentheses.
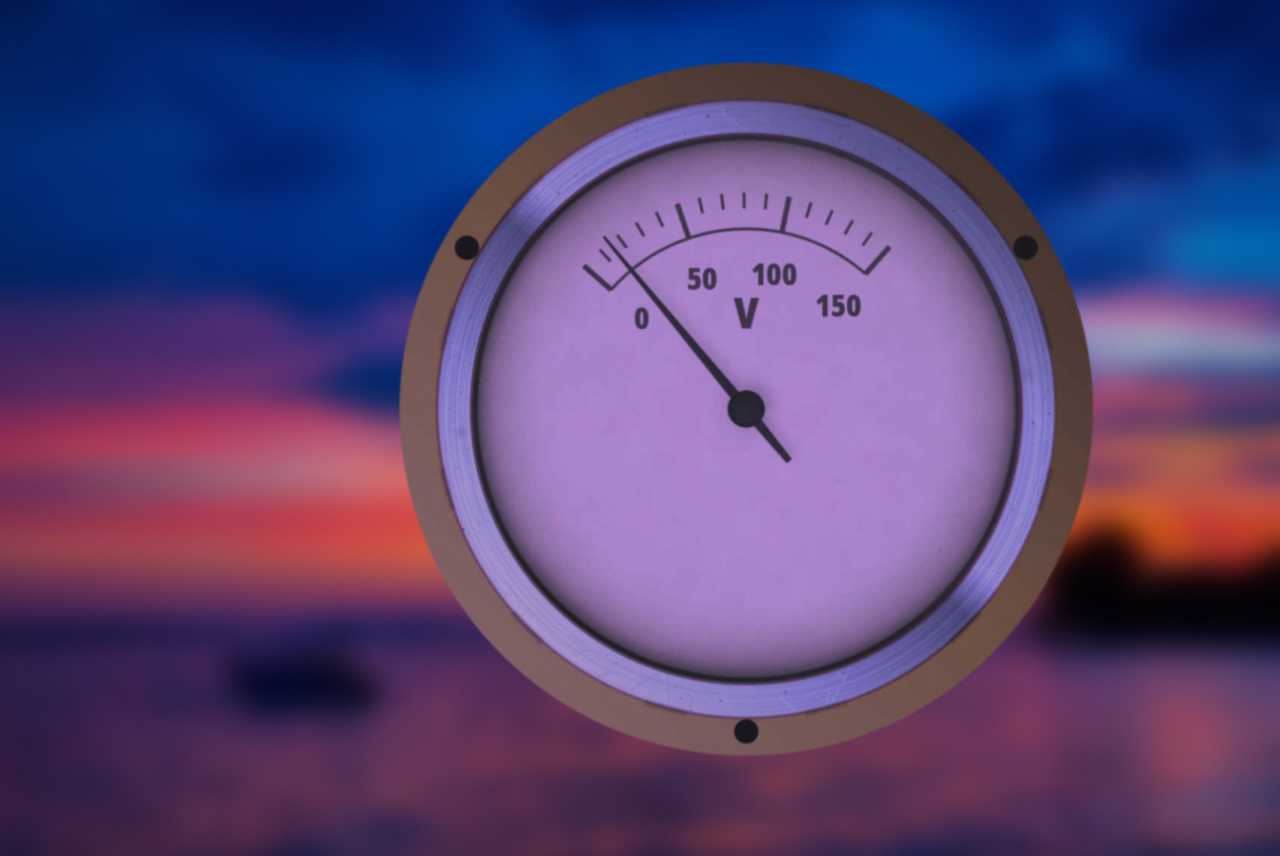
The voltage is 15 (V)
